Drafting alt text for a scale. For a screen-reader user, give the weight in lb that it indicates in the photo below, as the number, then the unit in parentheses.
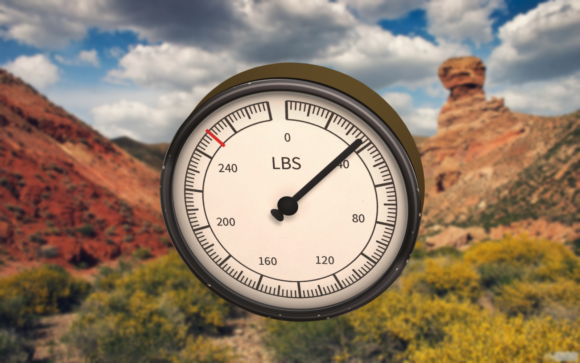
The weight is 36 (lb)
